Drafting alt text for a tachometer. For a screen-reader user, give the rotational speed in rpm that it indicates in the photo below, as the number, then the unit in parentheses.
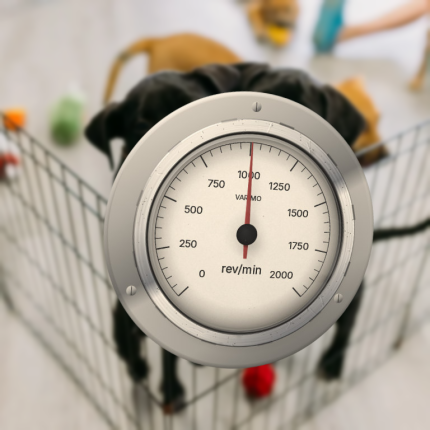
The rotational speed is 1000 (rpm)
